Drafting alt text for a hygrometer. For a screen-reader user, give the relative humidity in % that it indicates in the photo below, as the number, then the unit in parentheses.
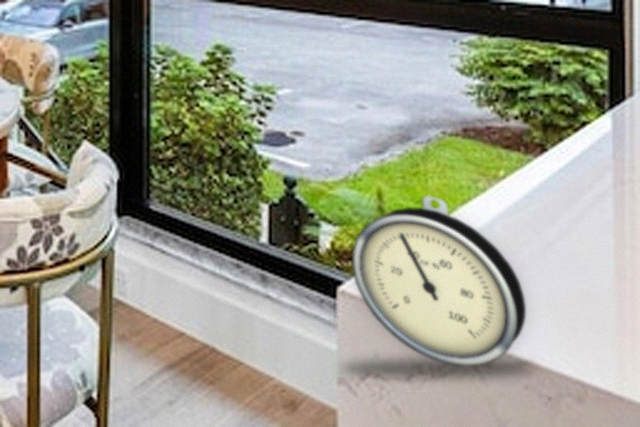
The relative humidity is 40 (%)
